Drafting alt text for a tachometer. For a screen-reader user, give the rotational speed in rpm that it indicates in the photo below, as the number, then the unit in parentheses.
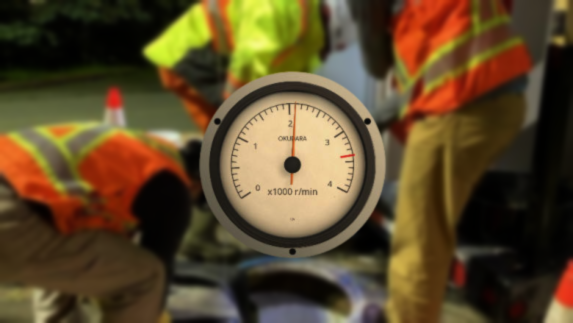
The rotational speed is 2100 (rpm)
